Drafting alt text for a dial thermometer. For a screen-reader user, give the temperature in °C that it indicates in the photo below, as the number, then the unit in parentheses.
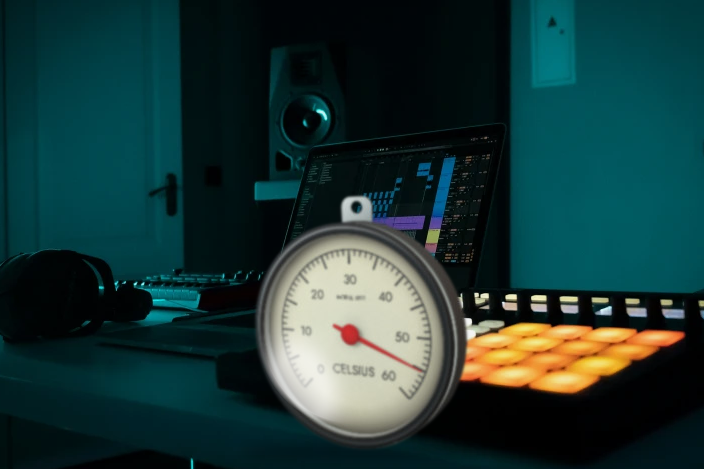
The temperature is 55 (°C)
